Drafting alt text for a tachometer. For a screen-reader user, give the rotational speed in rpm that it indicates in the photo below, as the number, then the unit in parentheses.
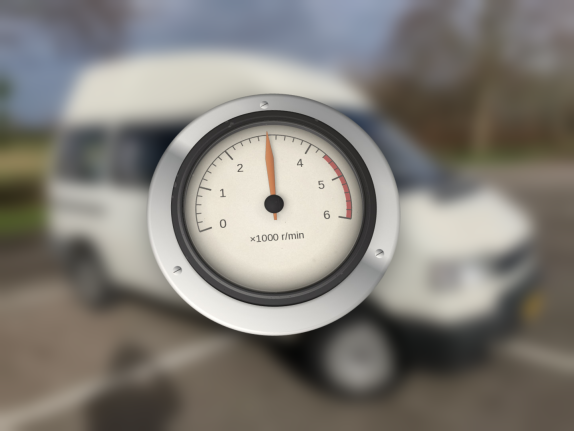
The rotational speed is 3000 (rpm)
